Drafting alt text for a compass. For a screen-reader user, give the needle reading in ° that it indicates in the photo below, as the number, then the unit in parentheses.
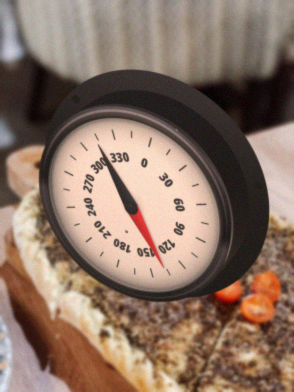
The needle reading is 135 (°)
